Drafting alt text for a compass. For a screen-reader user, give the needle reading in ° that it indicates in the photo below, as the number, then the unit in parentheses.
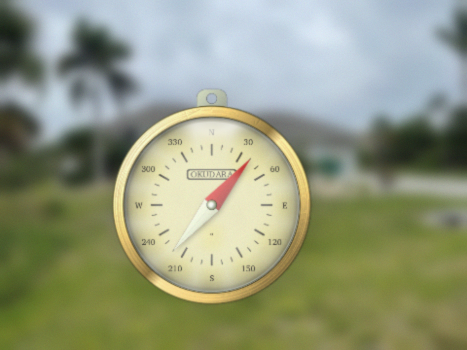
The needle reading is 40 (°)
